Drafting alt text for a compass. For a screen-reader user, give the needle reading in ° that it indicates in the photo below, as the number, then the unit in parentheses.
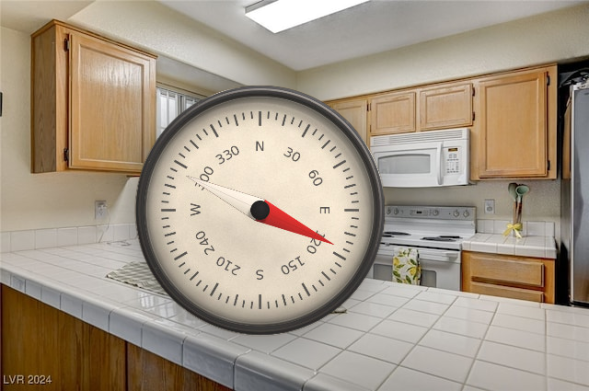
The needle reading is 115 (°)
